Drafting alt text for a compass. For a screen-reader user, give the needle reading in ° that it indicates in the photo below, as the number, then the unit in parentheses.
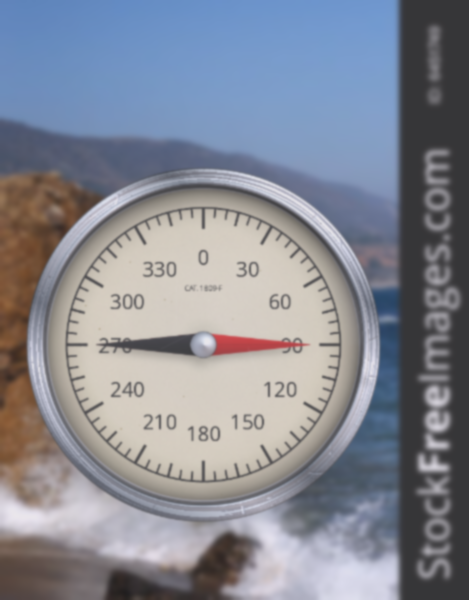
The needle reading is 90 (°)
